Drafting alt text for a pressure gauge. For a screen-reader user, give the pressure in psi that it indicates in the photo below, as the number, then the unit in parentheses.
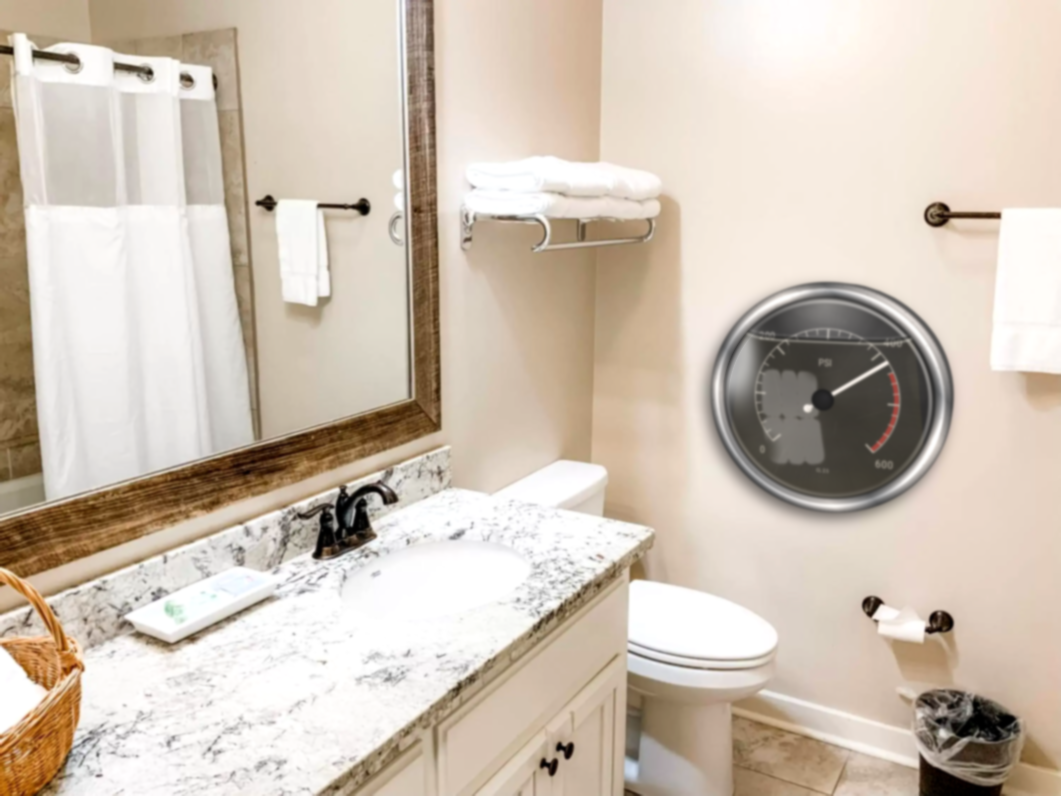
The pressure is 420 (psi)
